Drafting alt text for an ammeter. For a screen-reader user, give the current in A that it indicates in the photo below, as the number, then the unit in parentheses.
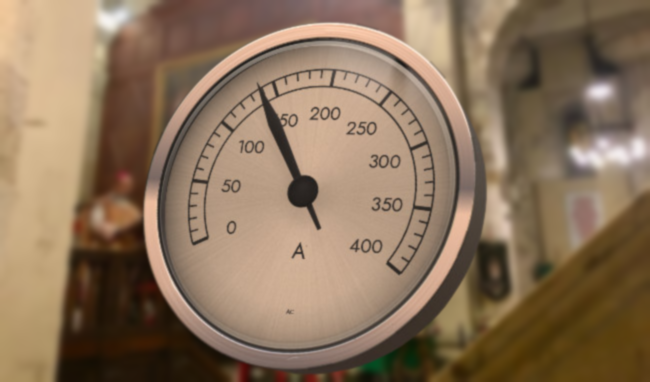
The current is 140 (A)
